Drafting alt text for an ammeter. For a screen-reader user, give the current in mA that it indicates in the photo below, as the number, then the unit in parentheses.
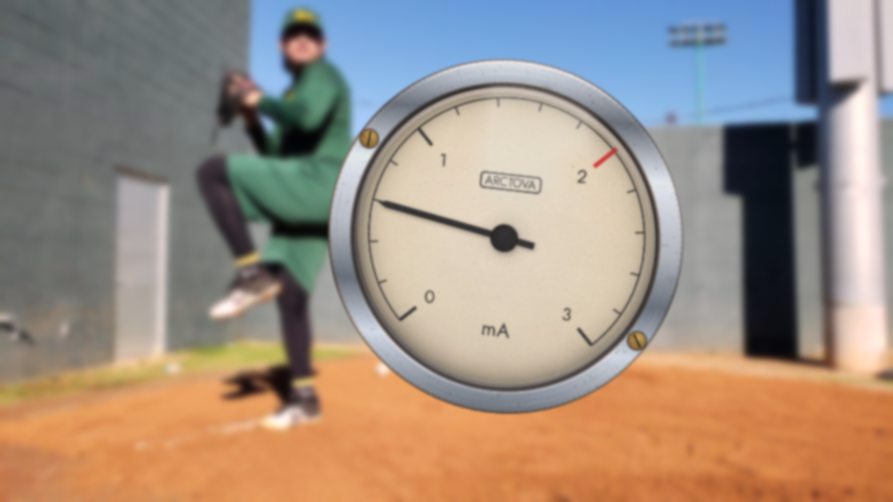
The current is 0.6 (mA)
